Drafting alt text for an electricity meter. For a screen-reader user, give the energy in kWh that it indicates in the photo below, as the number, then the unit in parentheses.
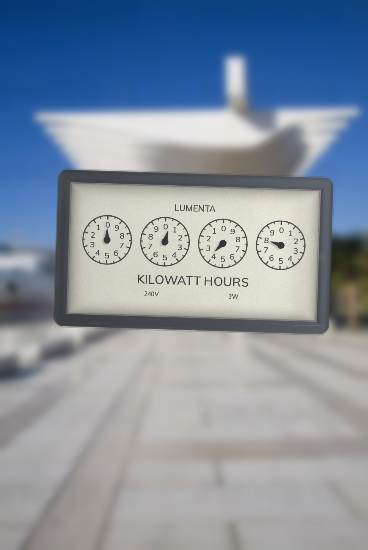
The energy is 38 (kWh)
